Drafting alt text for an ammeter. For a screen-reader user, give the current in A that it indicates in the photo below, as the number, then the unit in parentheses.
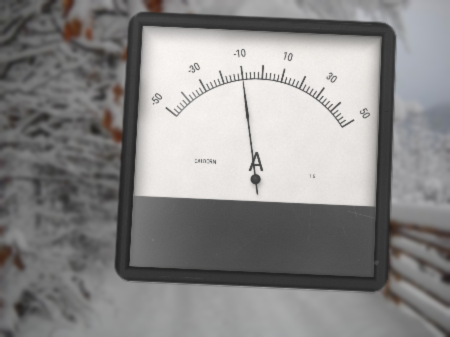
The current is -10 (A)
